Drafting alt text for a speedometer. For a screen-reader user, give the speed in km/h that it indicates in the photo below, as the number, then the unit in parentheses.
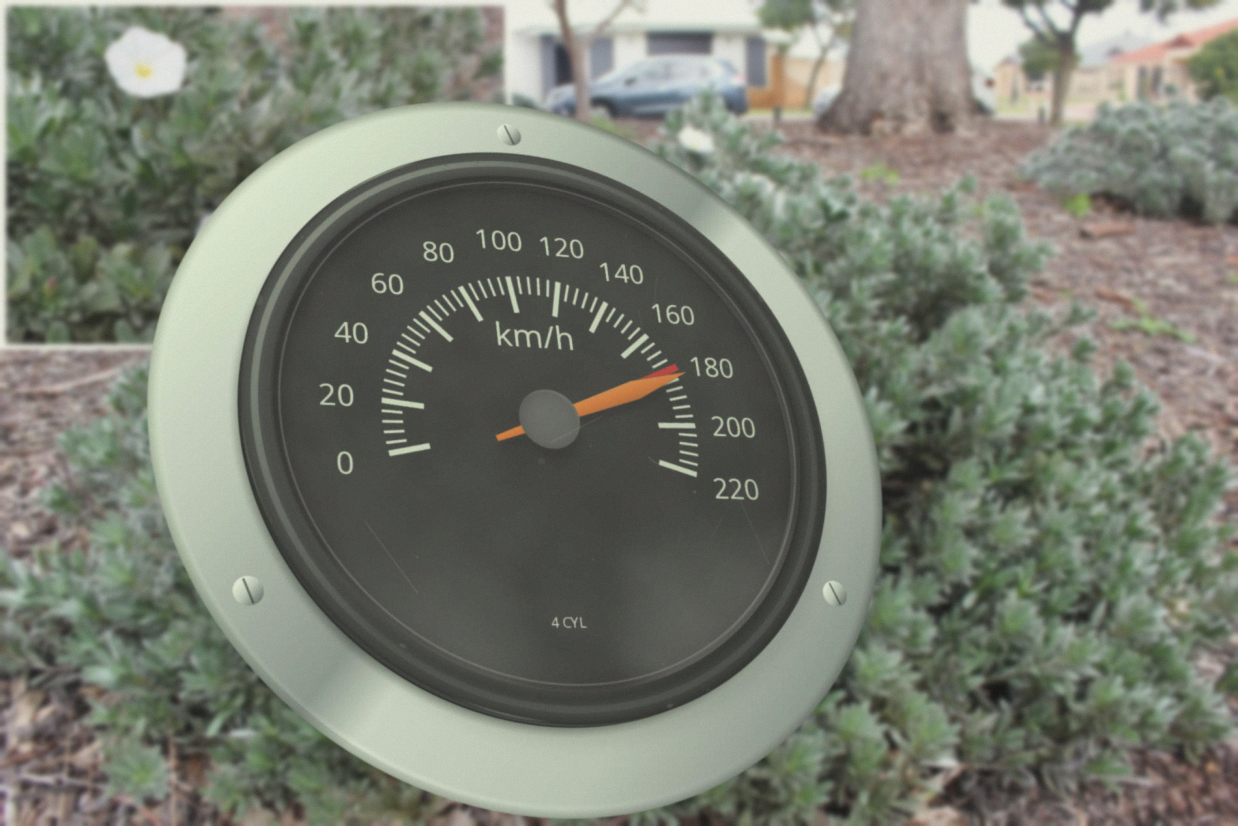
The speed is 180 (km/h)
